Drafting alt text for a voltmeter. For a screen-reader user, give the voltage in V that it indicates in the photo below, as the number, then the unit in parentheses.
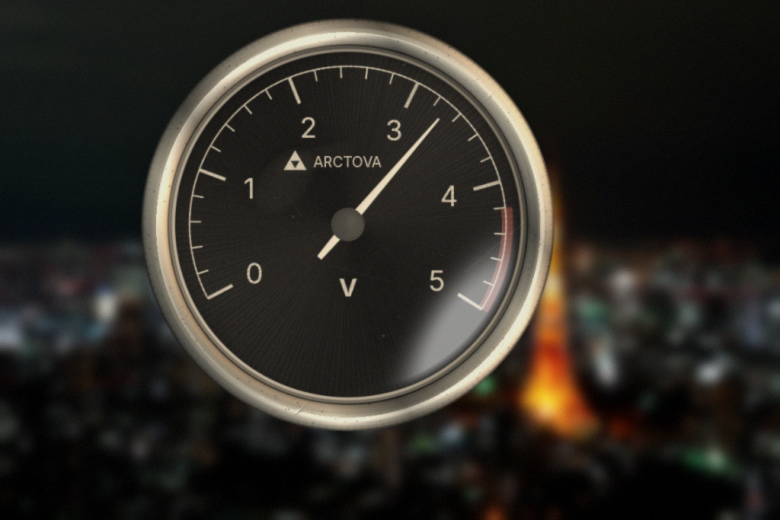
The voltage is 3.3 (V)
